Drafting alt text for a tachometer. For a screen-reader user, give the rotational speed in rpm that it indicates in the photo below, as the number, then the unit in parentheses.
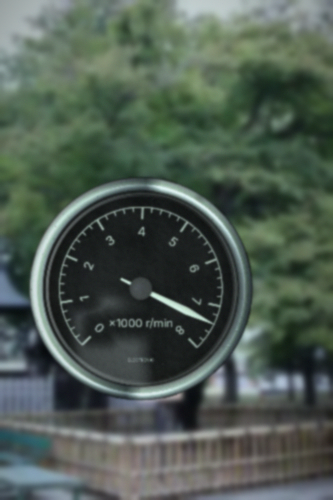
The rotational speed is 7400 (rpm)
